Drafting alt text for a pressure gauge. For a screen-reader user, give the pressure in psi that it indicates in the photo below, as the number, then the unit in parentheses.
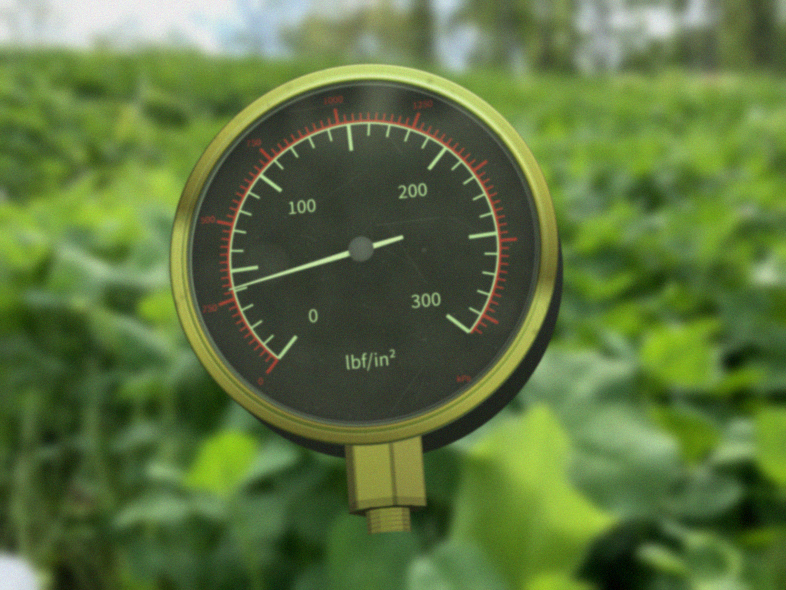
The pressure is 40 (psi)
